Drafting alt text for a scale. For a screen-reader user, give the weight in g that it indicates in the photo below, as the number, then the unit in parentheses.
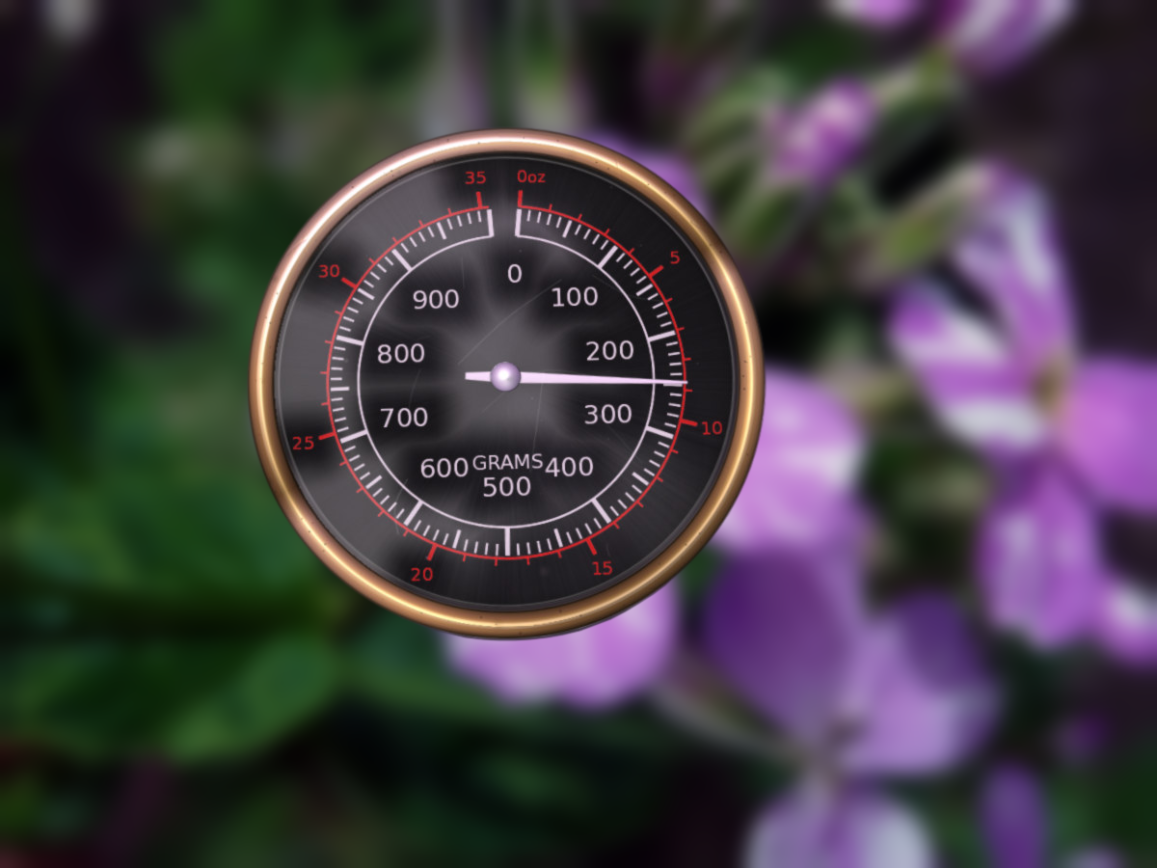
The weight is 250 (g)
